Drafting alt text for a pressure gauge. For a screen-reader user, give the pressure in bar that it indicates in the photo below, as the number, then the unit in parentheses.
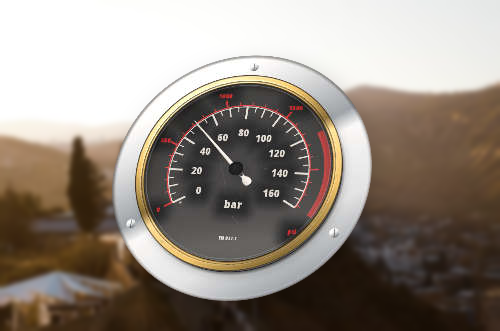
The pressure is 50 (bar)
